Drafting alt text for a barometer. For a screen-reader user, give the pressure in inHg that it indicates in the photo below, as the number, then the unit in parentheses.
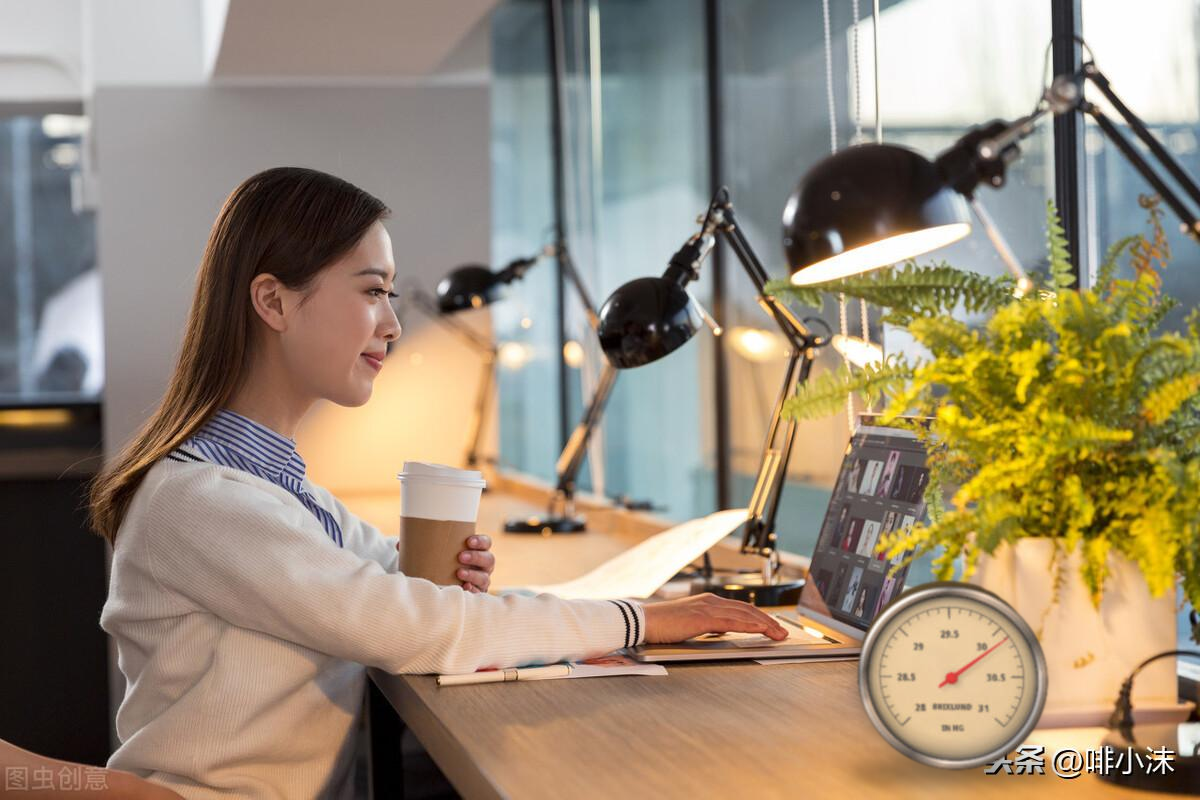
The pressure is 30.1 (inHg)
